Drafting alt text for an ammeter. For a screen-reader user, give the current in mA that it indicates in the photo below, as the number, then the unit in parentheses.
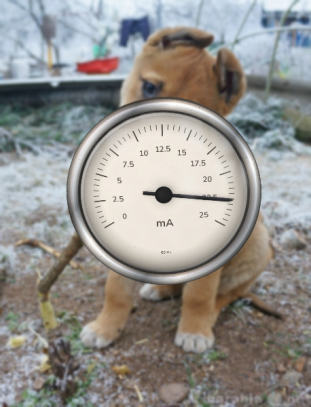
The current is 22.5 (mA)
